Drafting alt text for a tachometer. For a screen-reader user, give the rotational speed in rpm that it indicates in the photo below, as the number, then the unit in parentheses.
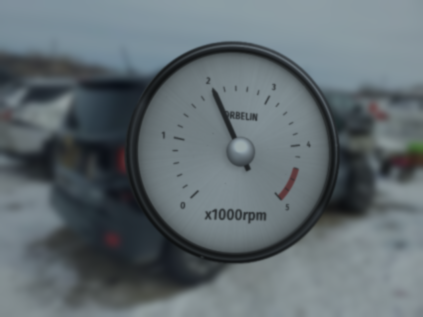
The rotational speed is 2000 (rpm)
